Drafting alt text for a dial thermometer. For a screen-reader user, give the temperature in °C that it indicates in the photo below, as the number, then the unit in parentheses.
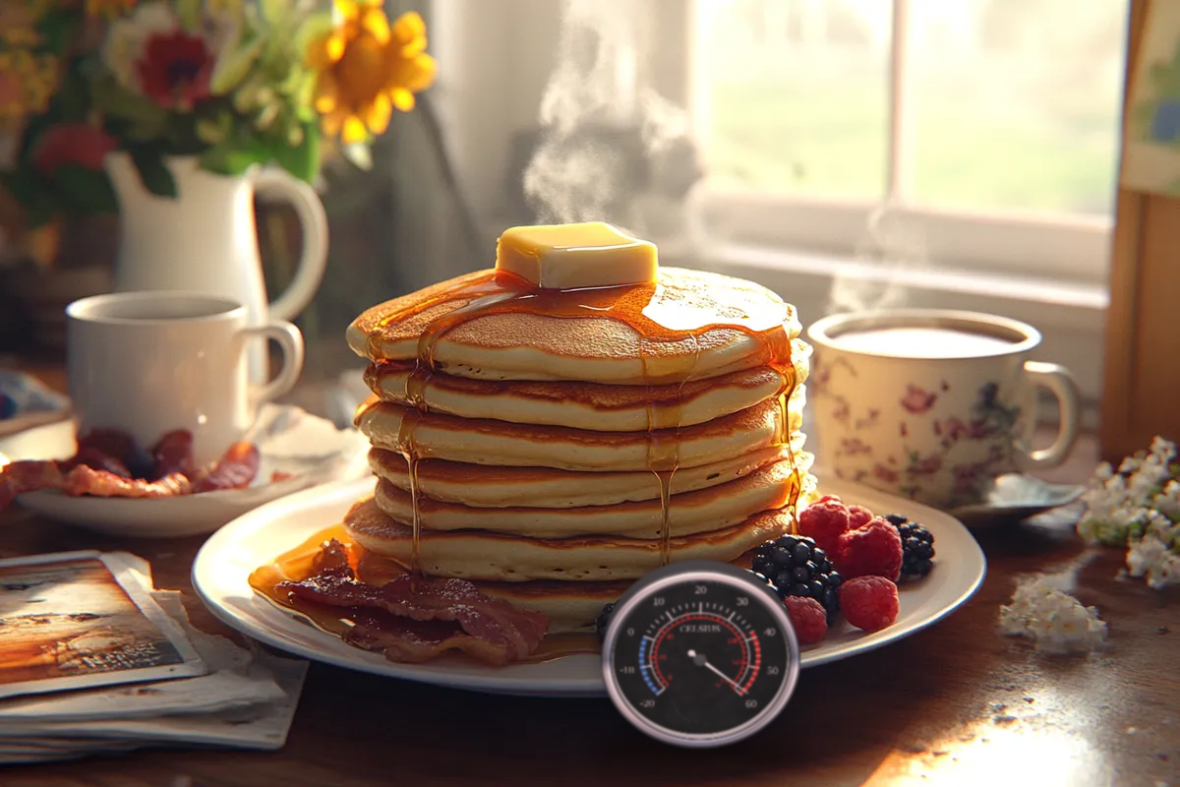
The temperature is 58 (°C)
